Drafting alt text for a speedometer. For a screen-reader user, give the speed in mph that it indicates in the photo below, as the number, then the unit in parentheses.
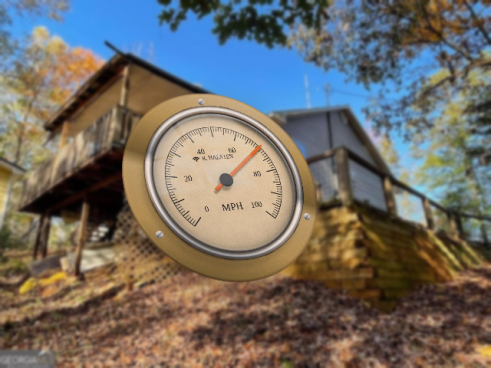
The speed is 70 (mph)
